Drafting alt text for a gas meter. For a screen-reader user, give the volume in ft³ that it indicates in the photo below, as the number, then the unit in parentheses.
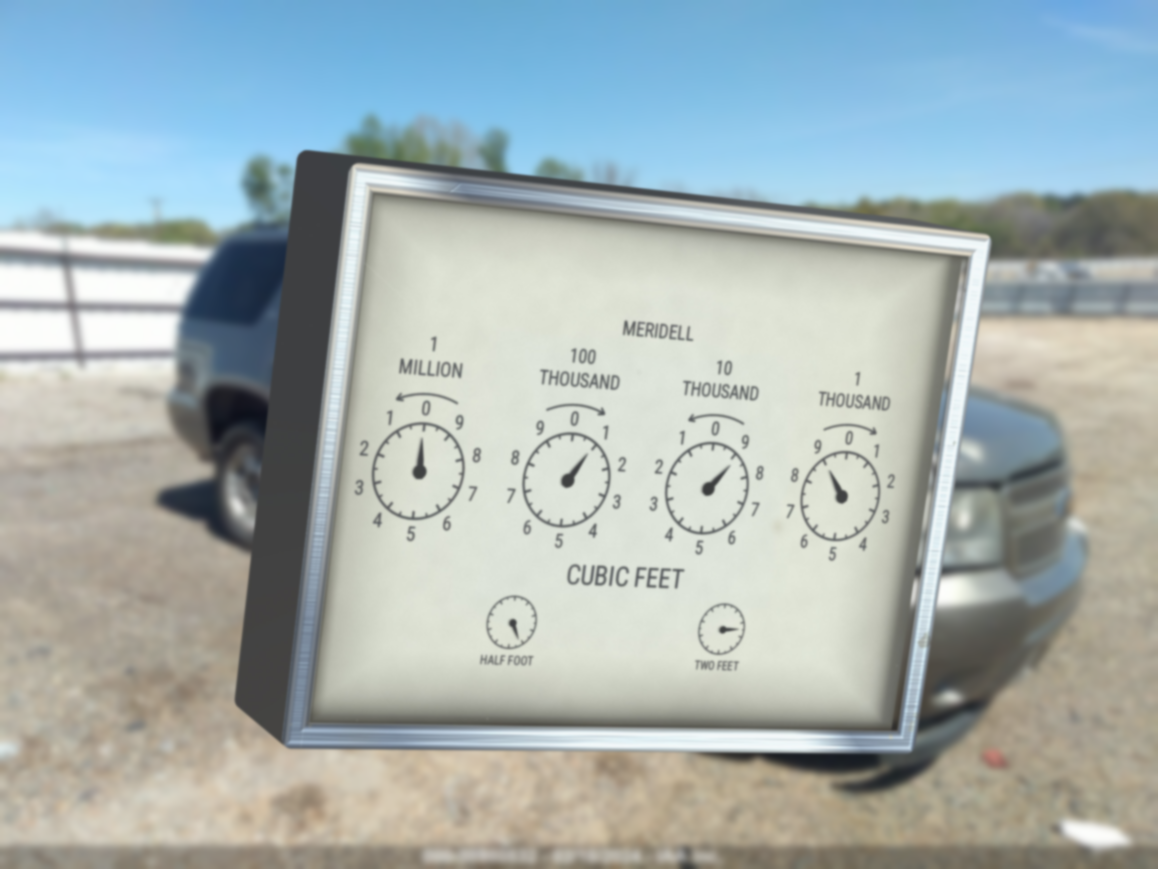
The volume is 8900 (ft³)
